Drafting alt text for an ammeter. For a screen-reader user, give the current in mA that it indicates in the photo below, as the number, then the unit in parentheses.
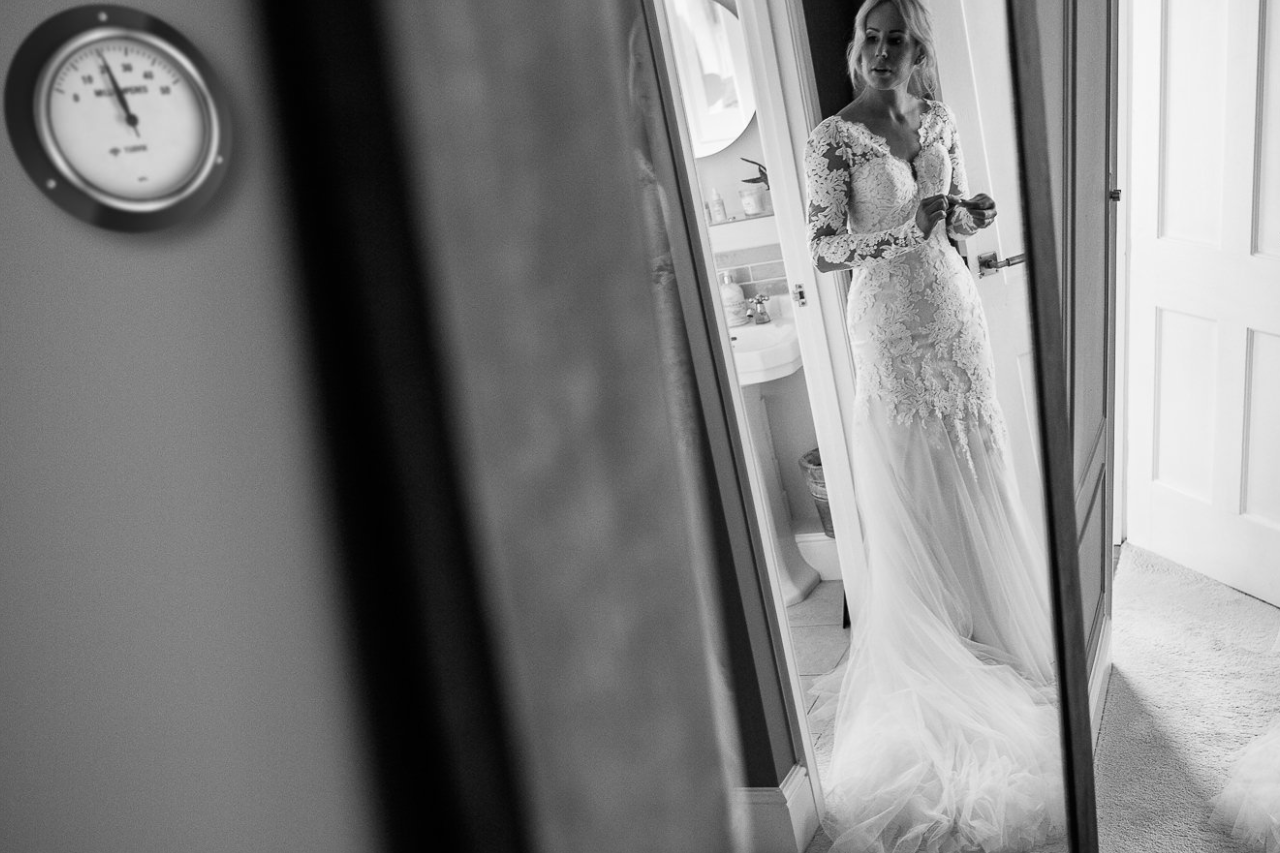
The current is 20 (mA)
